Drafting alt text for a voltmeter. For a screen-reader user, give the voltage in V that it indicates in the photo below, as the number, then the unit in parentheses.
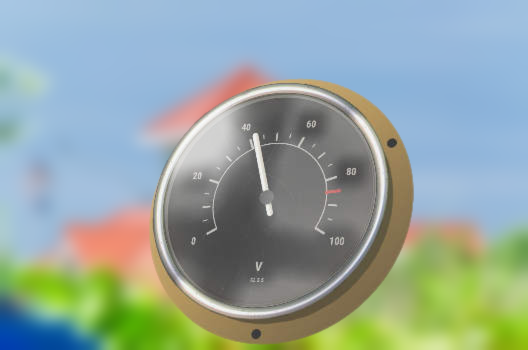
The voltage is 42.5 (V)
